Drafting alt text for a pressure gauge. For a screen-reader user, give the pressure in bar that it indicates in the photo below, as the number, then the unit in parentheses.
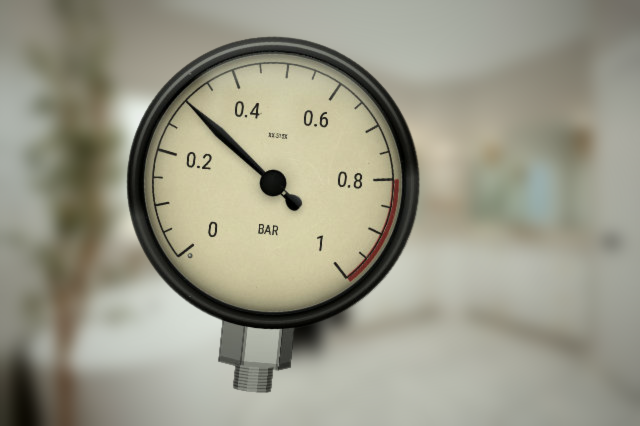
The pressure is 0.3 (bar)
